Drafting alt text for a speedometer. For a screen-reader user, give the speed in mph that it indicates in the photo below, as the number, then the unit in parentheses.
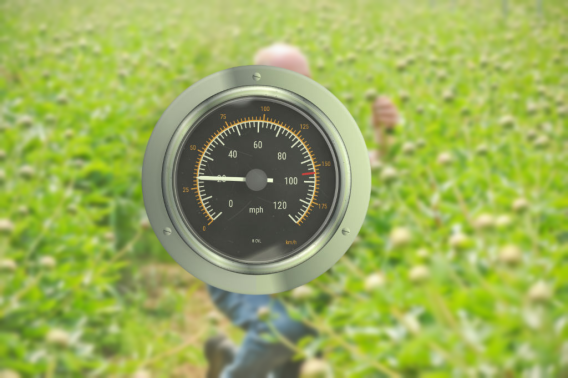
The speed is 20 (mph)
